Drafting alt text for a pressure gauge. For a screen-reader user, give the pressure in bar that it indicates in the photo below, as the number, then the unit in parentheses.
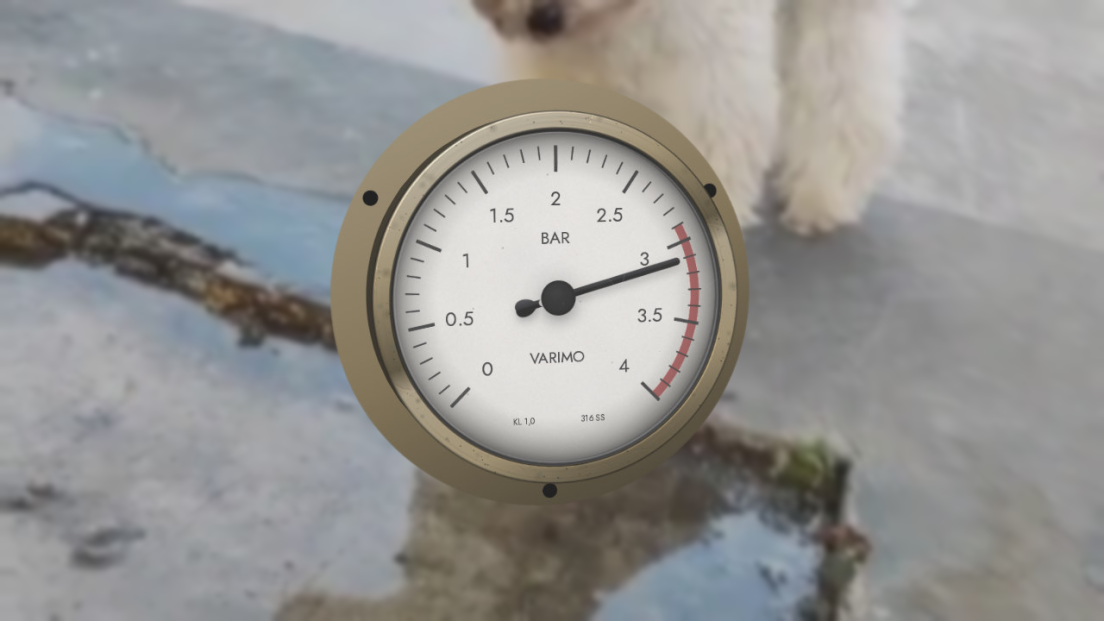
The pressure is 3.1 (bar)
